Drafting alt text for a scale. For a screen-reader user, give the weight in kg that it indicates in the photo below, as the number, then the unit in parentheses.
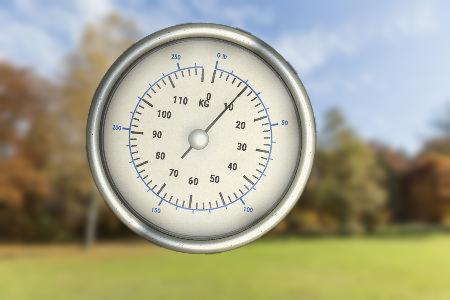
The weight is 10 (kg)
